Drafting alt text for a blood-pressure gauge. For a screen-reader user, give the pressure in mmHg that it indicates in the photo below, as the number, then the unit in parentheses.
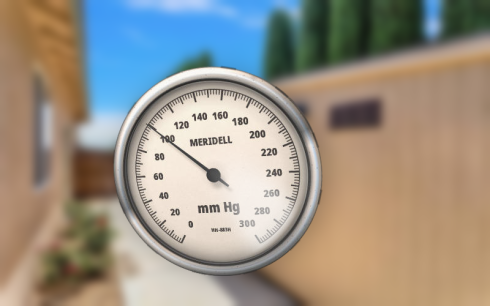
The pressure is 100 (mmHg)
